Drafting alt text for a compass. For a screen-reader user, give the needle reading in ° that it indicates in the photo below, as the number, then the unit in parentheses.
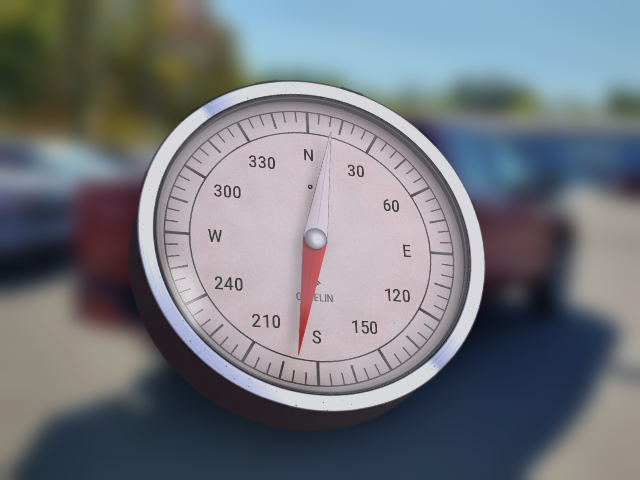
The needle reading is 190 (°)
